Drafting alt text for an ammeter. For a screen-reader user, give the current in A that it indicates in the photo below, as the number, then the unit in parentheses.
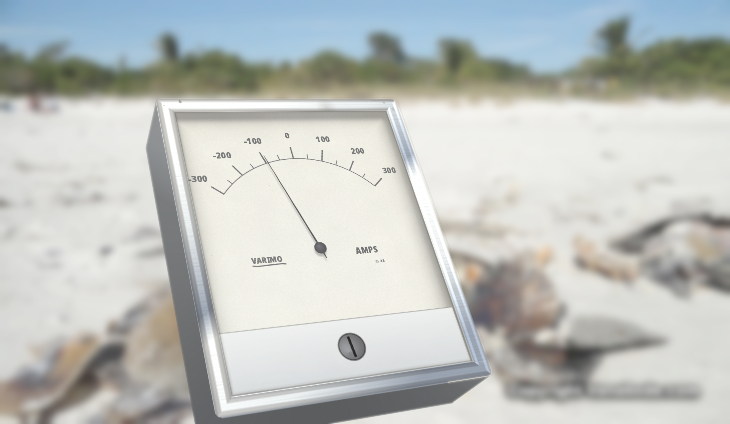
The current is -100 (A)
